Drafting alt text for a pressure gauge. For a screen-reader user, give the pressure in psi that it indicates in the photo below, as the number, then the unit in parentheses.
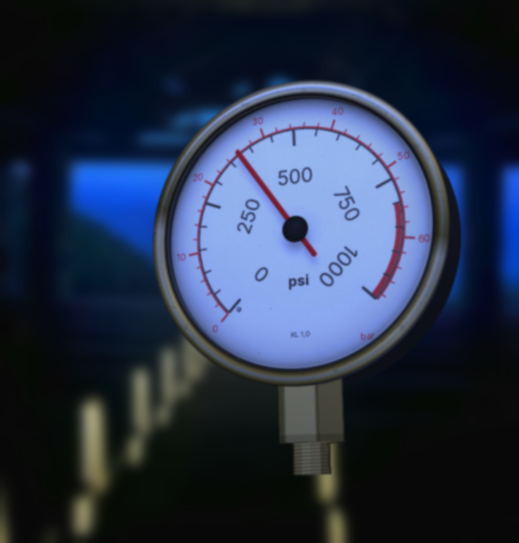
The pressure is 375 (psi)
